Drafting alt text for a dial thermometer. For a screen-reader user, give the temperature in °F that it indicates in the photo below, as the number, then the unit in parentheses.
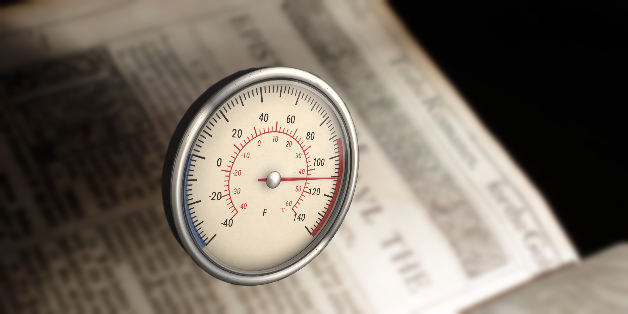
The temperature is 110 (°F)
